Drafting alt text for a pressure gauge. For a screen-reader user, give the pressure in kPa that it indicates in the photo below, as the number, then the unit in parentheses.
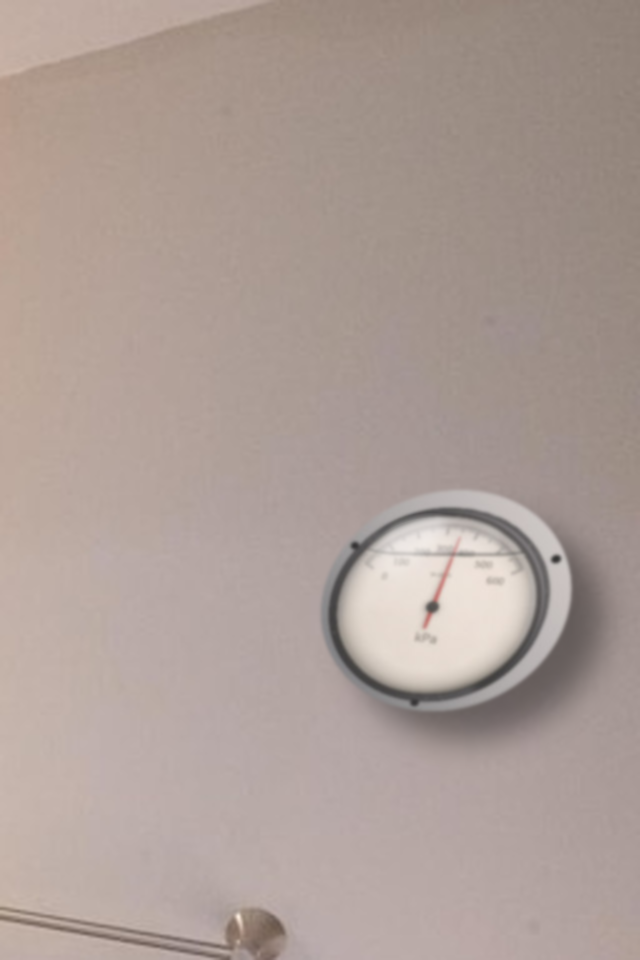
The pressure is 350 (kPa)
